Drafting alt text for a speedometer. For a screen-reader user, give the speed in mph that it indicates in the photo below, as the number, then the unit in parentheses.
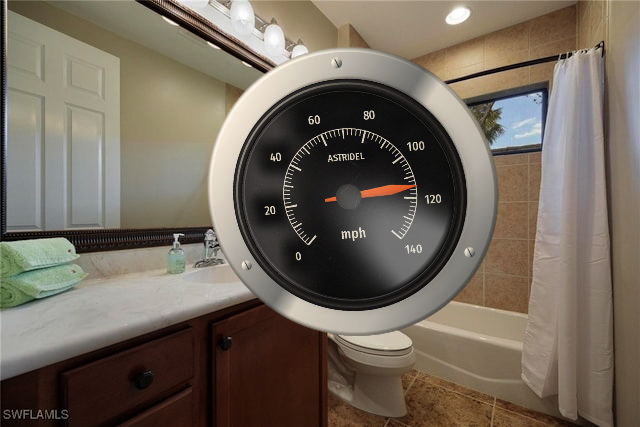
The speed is 114 (mph)
